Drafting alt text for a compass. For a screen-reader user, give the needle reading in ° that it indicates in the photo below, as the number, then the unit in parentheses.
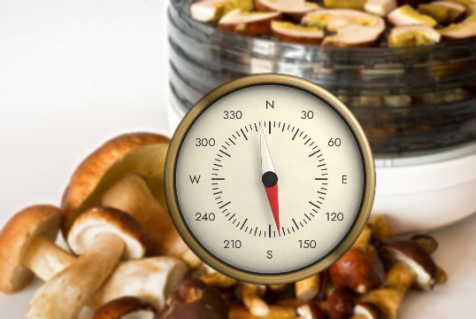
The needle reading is 170 (°)
